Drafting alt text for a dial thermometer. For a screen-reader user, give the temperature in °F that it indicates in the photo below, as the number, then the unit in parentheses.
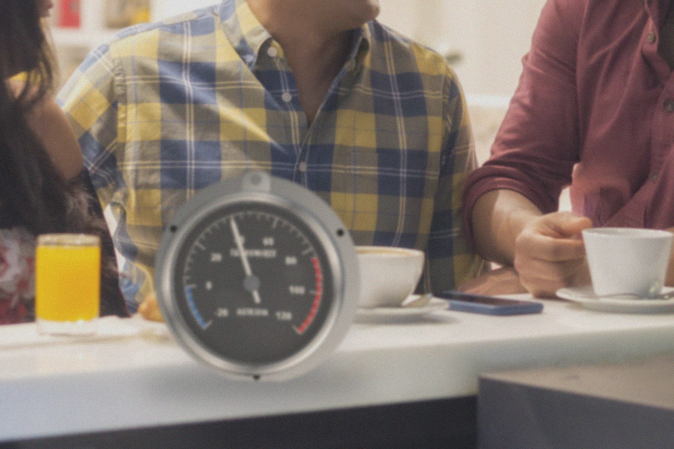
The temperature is 40 (°F)
